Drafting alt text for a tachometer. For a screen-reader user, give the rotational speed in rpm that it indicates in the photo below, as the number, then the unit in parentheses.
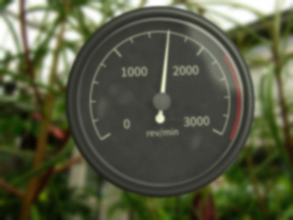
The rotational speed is 1600 (rpm)
